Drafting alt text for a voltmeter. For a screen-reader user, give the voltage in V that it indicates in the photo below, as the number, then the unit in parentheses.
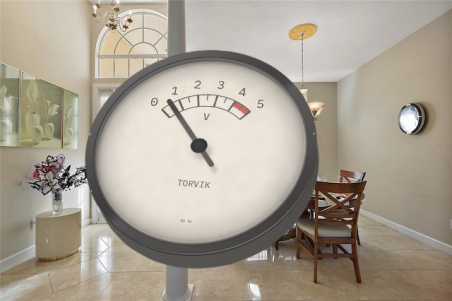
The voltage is 0.5 (V)
